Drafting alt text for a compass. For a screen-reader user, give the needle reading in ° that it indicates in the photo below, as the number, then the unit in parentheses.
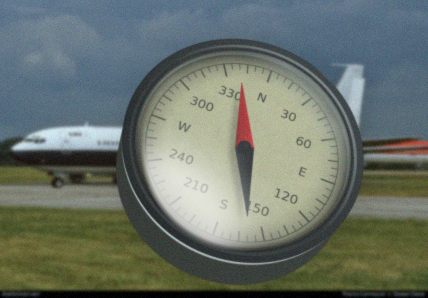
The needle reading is 340 (°)
